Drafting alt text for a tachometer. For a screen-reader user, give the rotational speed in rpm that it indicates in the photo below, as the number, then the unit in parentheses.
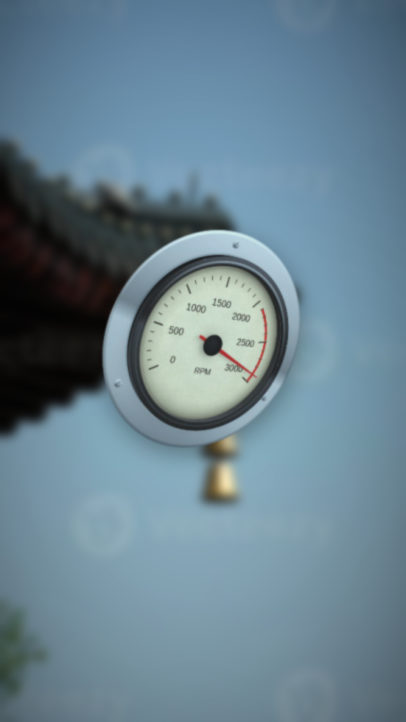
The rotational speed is 2900 (rpm)
